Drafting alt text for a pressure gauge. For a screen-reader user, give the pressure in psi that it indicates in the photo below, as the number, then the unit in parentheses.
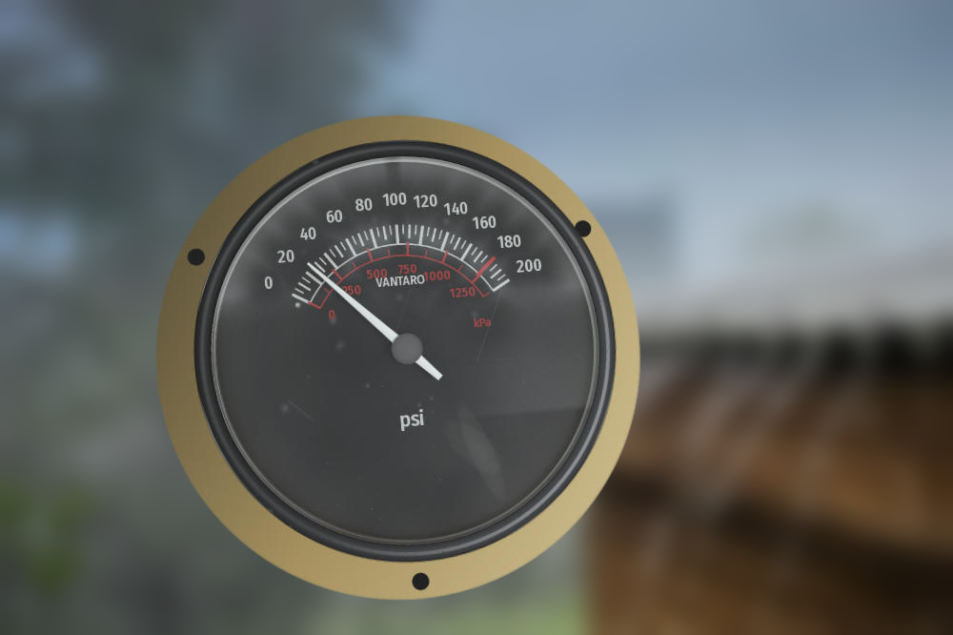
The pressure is 25 (psi)
